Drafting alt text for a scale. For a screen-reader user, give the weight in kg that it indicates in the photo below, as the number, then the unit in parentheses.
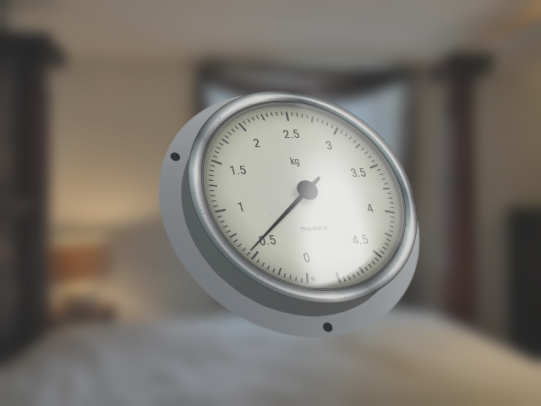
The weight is 0.55 (kg)
